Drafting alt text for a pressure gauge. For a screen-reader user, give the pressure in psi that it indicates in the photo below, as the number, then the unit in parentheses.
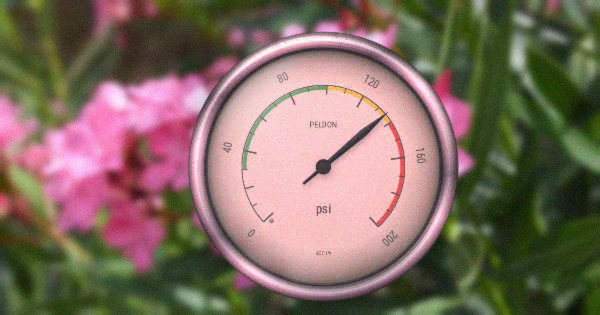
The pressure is 135 (psi)
